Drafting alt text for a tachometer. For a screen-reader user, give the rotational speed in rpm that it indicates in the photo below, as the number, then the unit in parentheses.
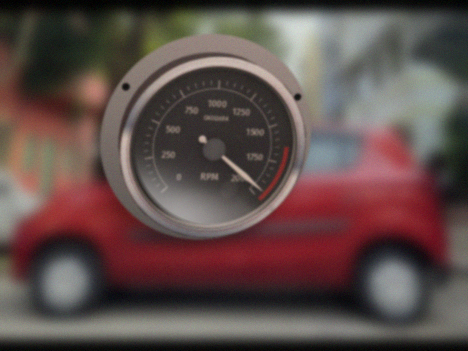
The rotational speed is 1950 (rpm)
